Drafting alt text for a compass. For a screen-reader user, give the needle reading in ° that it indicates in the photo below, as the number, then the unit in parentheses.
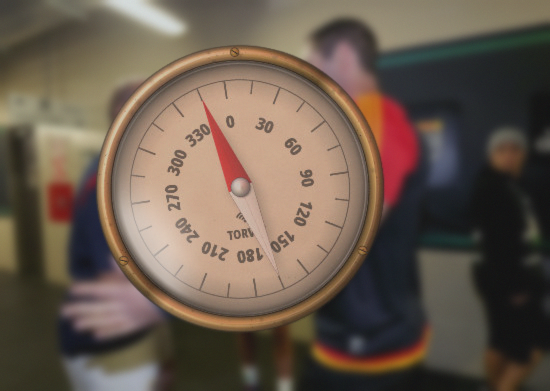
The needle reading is 345 (°)
